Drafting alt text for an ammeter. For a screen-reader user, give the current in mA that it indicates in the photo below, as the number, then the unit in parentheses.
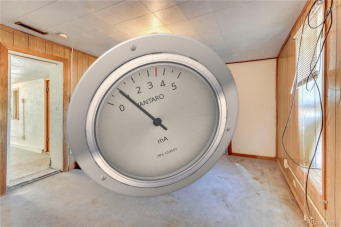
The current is 1 (mA)
